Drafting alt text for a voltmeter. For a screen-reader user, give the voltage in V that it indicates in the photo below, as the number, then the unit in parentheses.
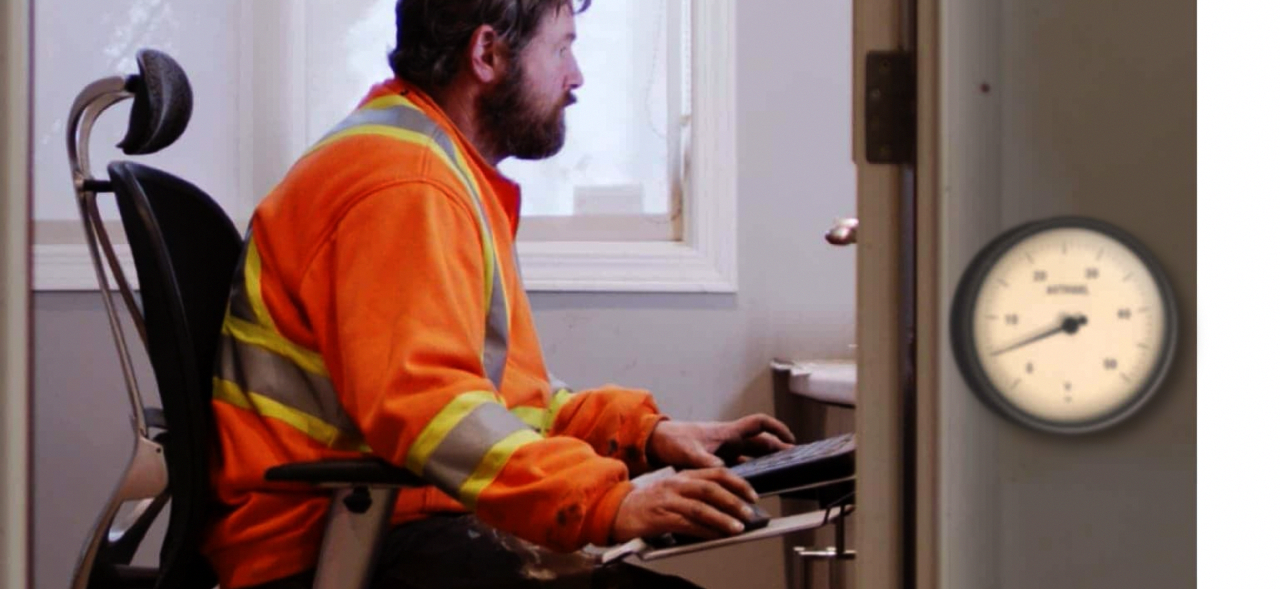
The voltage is 5 (V)
